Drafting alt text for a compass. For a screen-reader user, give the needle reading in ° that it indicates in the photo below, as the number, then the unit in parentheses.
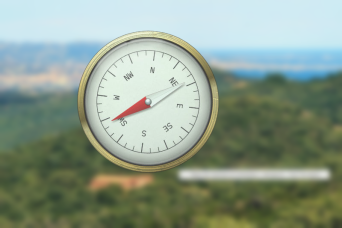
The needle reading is 235 (°)
